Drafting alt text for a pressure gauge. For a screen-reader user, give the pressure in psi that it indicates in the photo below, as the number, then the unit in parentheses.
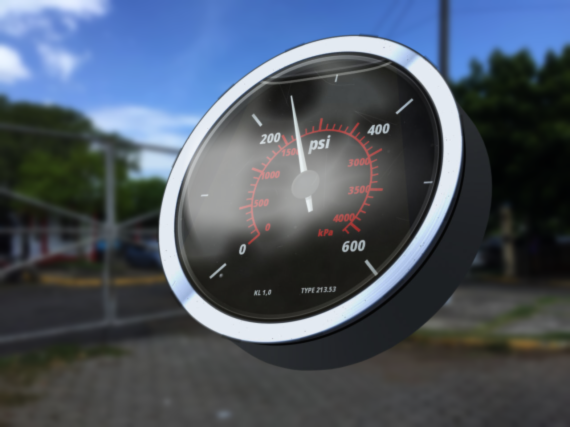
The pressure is 250 (psi)
